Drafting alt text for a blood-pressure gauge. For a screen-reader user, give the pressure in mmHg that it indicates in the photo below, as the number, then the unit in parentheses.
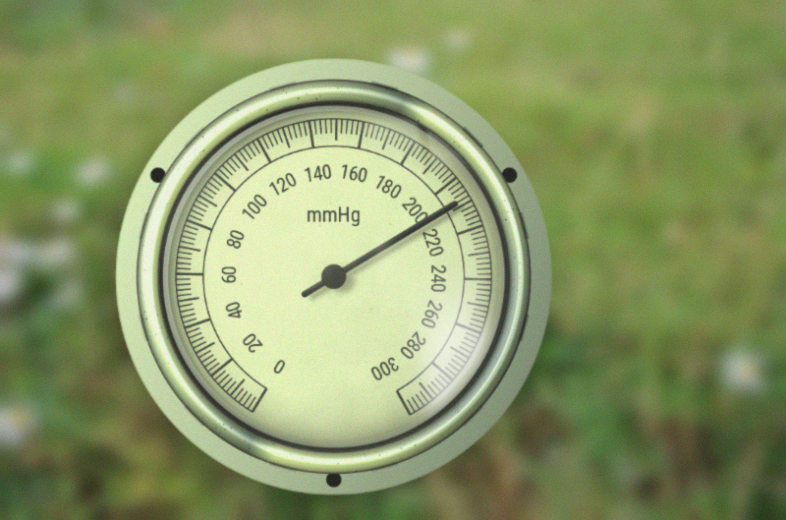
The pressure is 208 (mmHg)
